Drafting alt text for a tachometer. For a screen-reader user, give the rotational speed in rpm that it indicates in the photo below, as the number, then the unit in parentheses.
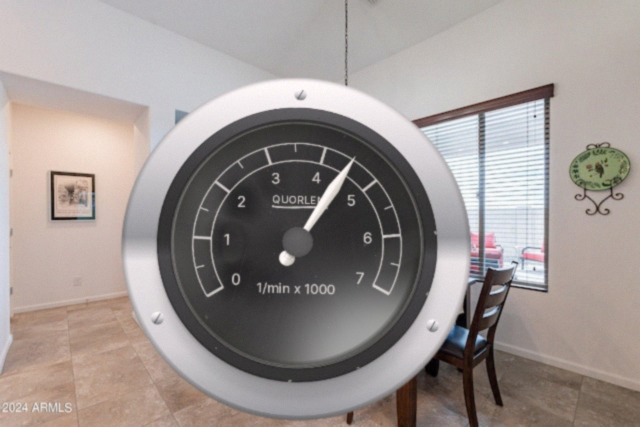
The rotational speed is 4500 (rpm)
